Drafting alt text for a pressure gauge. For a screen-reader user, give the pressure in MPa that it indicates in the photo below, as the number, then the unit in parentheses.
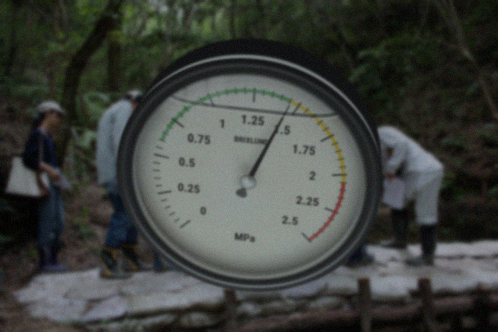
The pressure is 1.45 (MPa)
